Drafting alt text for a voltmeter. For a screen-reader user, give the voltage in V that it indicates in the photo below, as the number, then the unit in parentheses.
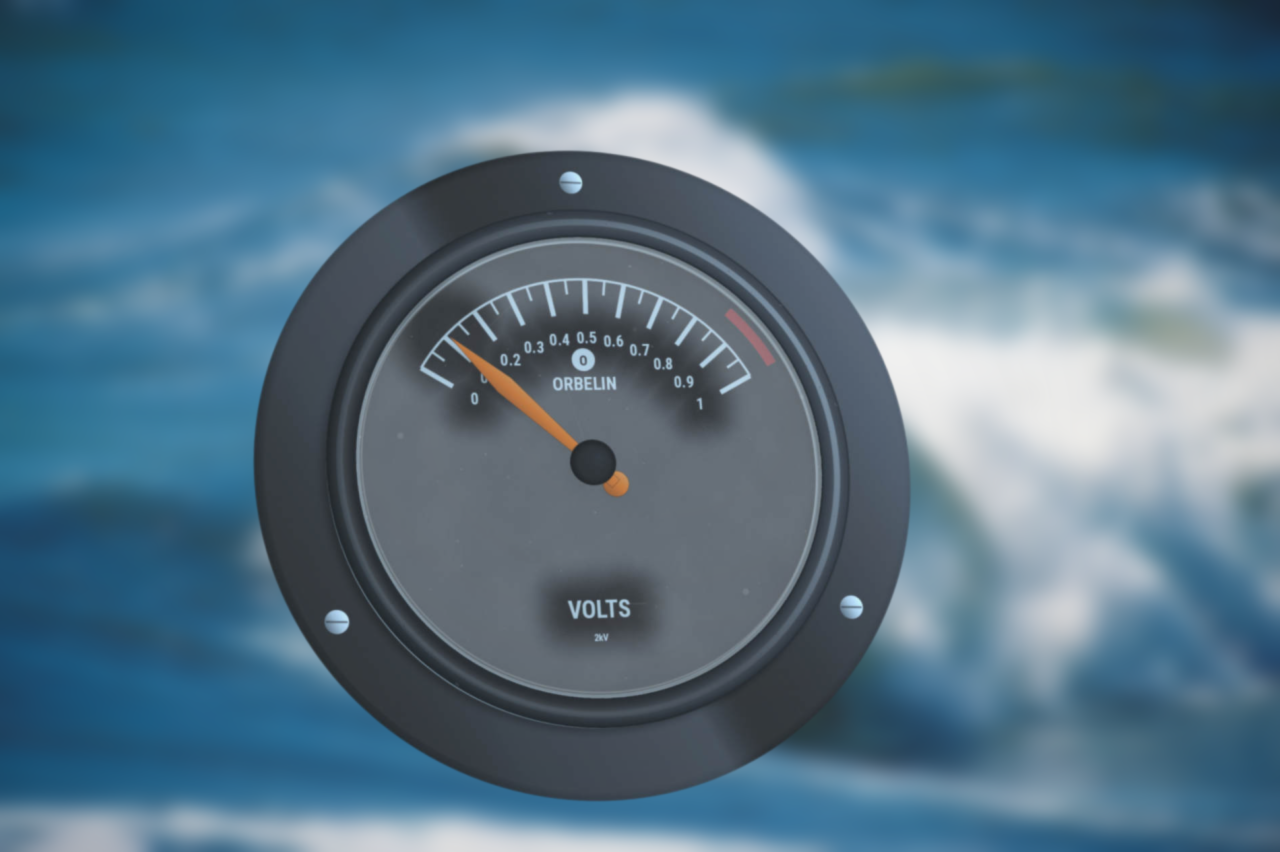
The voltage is 0.1 (V)
